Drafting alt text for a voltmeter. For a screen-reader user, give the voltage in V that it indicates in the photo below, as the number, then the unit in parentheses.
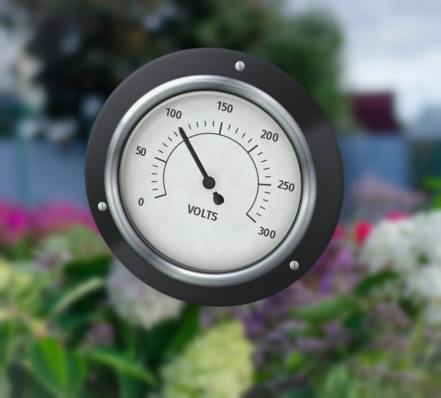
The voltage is 100 (V)
